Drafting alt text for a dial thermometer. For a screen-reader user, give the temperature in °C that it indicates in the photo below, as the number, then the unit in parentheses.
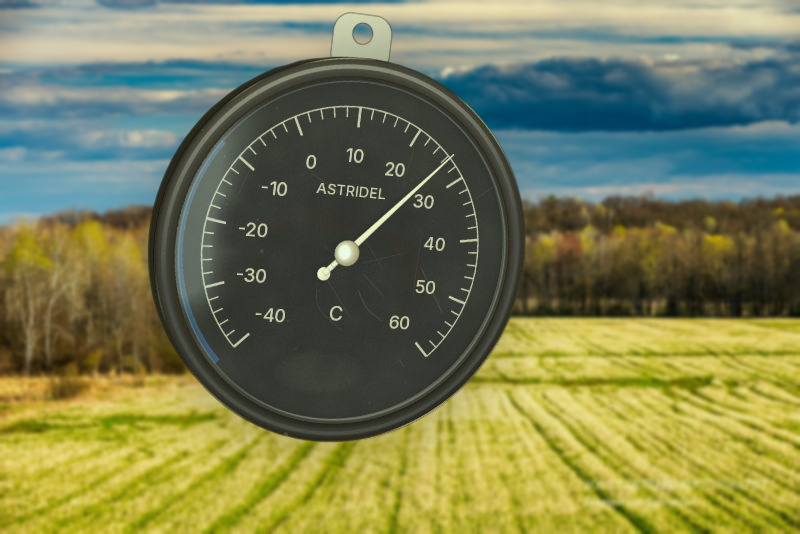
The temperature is 26 (°C)
